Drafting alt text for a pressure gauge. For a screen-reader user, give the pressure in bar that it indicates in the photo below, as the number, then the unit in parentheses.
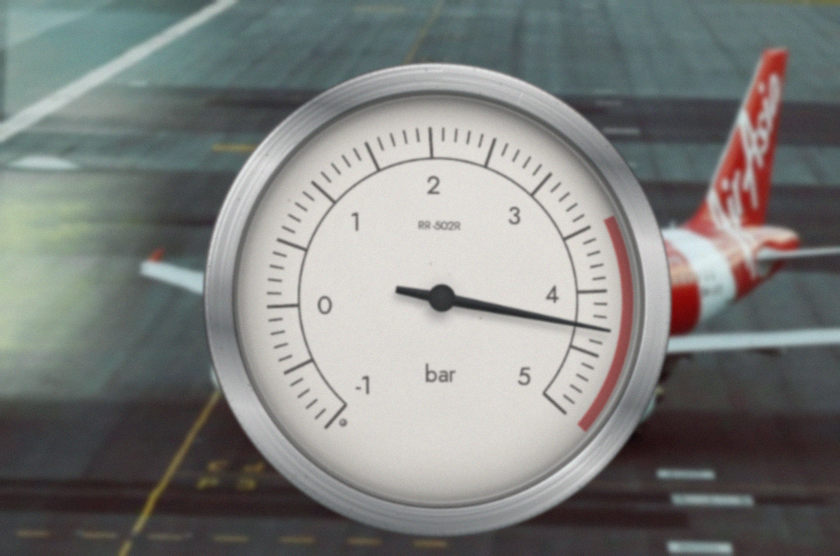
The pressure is 4.3 (bar)
